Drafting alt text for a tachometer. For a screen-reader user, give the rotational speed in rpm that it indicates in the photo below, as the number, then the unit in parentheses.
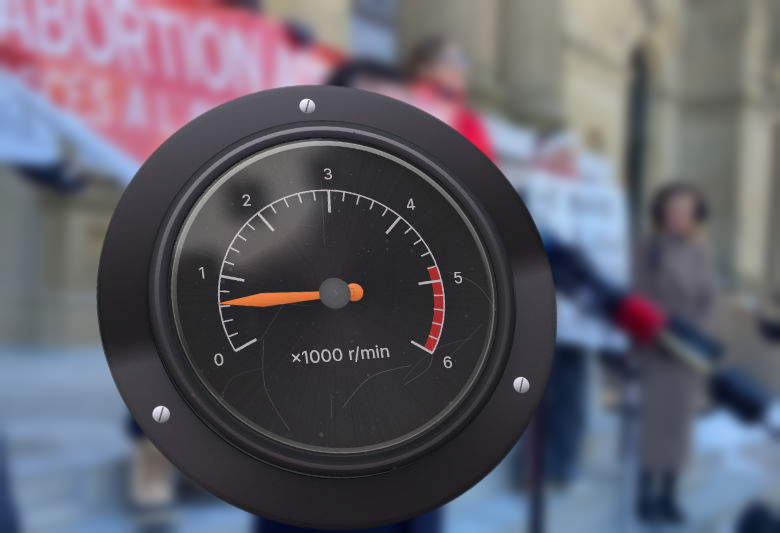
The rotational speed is 600 (rpm)
